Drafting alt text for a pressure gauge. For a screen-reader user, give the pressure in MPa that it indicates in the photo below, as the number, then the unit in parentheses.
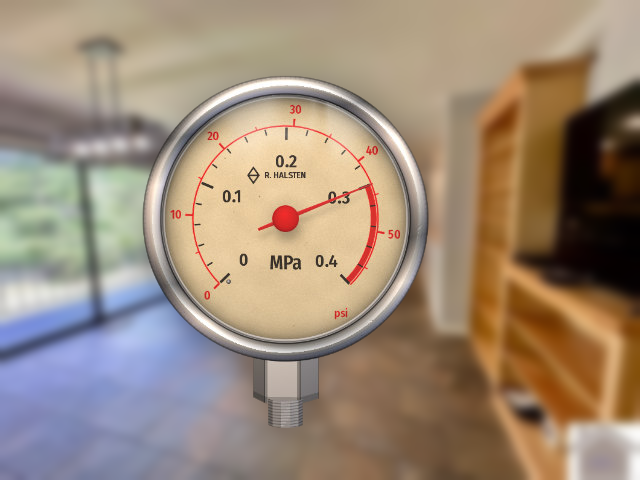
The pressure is 0.3 (MPa)
